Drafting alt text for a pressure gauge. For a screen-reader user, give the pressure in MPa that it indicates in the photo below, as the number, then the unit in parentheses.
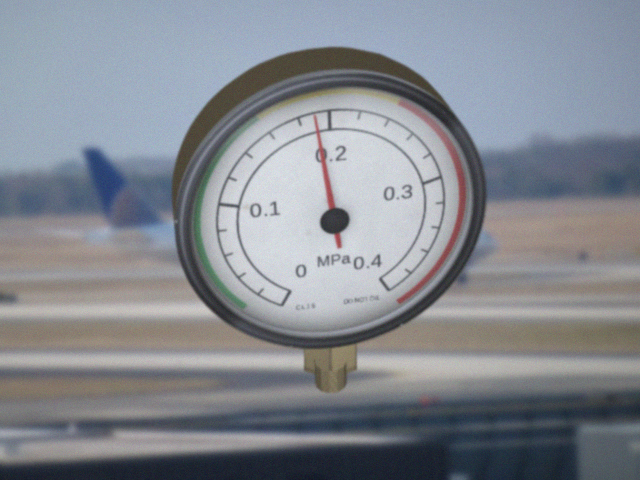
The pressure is 0.19 (MPa)
